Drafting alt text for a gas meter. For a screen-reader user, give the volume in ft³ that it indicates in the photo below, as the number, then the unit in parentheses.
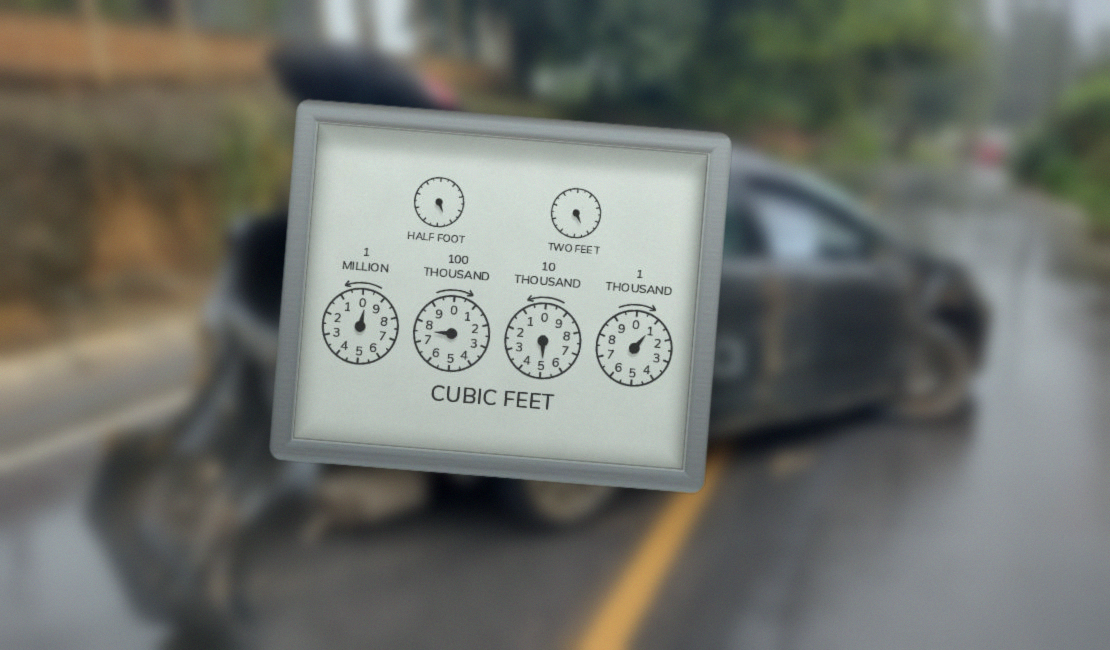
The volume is 975100 (ft³)
